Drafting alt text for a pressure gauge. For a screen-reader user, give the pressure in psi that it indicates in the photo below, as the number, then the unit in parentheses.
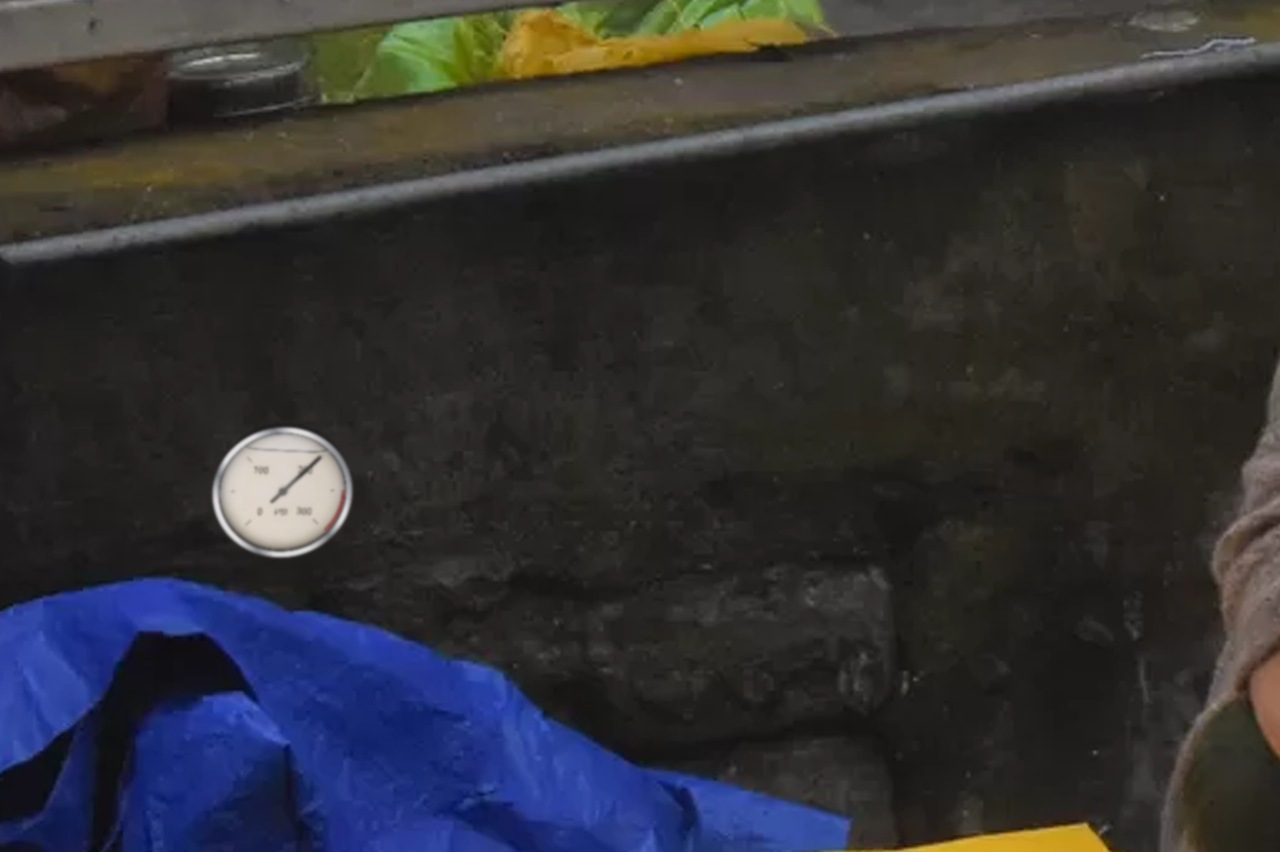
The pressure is 200 (psi)
